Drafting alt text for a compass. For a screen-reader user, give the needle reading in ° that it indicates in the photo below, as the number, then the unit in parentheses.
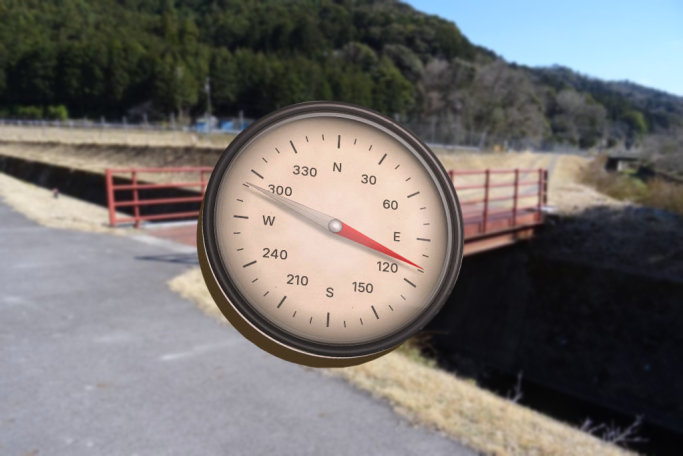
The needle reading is 110 (°)
